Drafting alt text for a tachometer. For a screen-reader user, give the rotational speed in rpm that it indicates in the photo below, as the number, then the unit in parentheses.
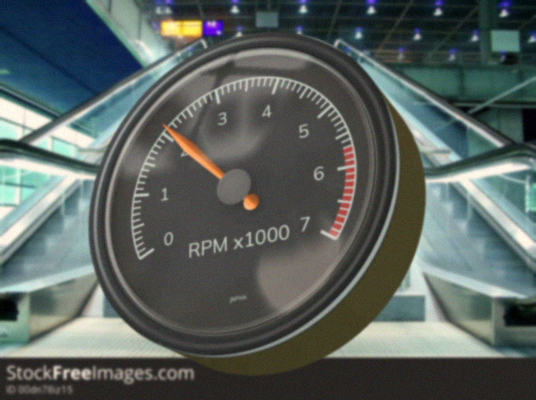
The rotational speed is 2100 (rpm)
